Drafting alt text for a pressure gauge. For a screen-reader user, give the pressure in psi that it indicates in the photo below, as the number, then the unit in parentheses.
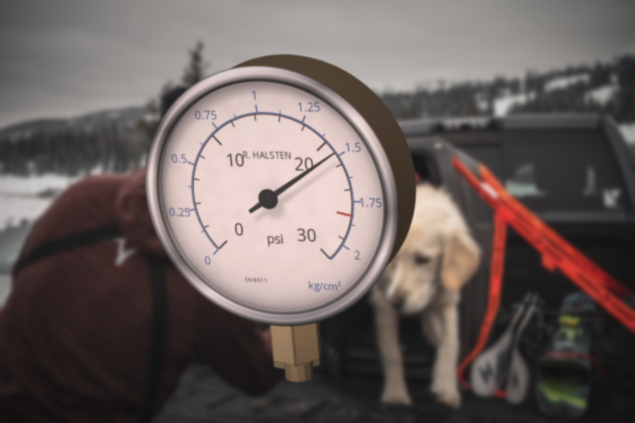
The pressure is 21 (psi)
